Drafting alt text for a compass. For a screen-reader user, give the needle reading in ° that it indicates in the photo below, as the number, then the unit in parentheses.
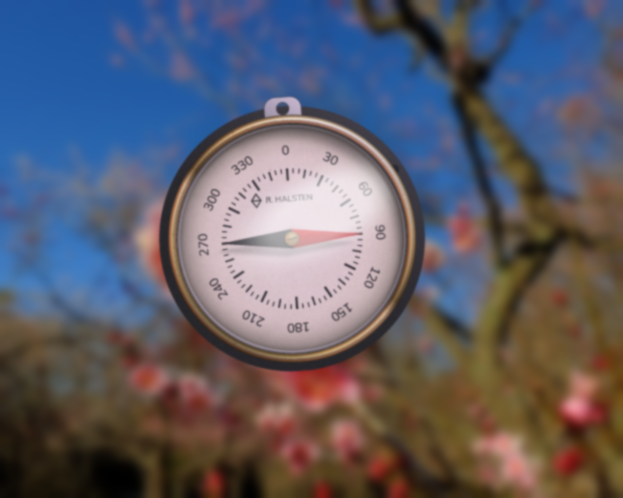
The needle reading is 90 (°)
